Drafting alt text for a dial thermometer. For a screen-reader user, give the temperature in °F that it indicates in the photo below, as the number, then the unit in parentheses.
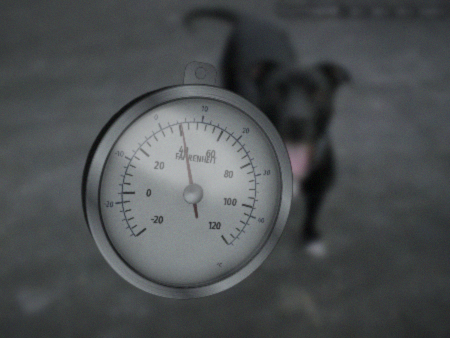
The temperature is 40 (°F)
